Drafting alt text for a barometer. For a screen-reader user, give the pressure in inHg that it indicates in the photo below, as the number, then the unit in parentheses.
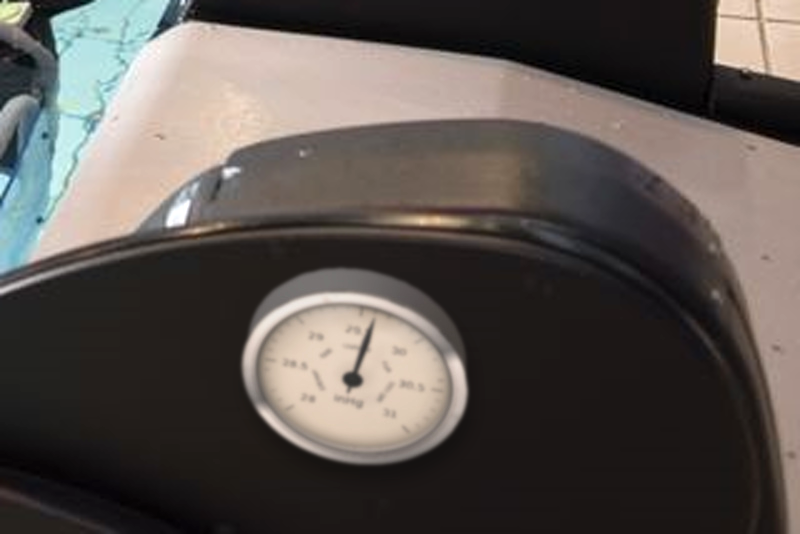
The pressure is 29.6 (inHg)
